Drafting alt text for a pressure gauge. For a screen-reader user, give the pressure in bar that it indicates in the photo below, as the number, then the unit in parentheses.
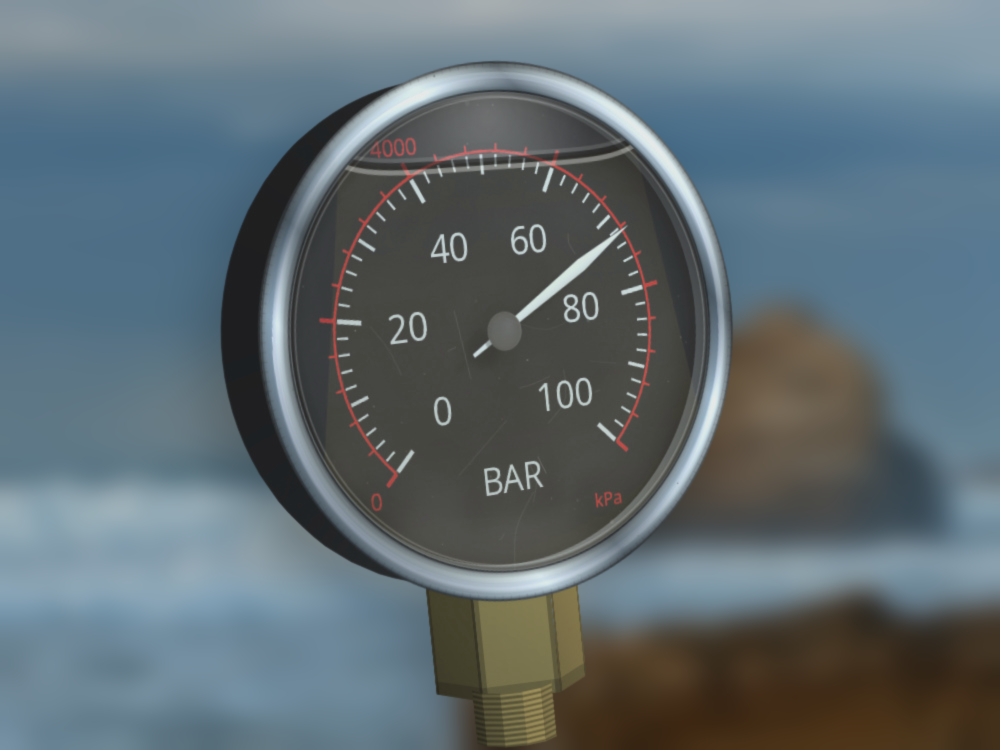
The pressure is 72 (bar)
